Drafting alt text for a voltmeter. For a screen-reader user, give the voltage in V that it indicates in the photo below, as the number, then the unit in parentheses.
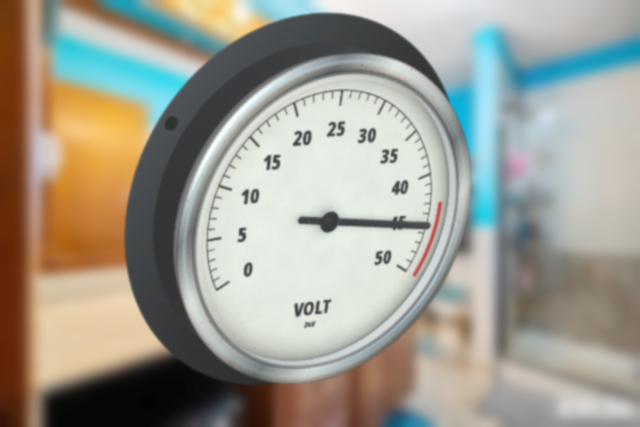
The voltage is 45 (V)
